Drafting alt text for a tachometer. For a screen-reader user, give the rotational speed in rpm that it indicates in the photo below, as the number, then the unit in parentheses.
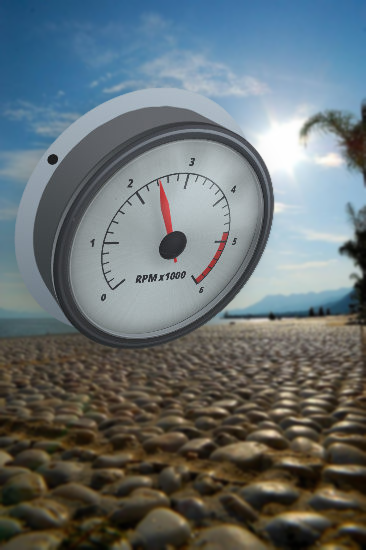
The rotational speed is 2400 (rpm)
